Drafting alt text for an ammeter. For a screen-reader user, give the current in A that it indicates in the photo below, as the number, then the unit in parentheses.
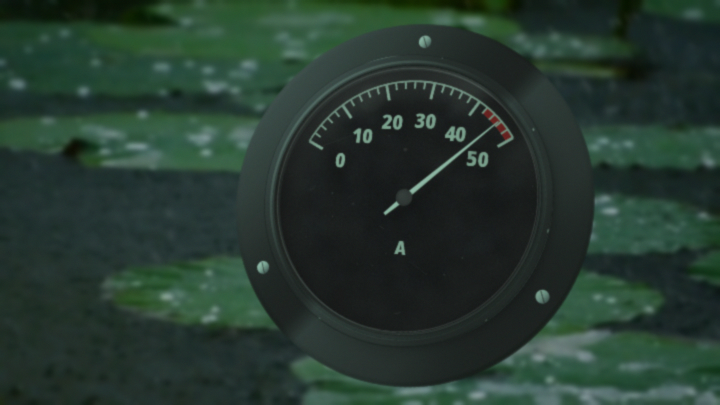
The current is 46 (A)
